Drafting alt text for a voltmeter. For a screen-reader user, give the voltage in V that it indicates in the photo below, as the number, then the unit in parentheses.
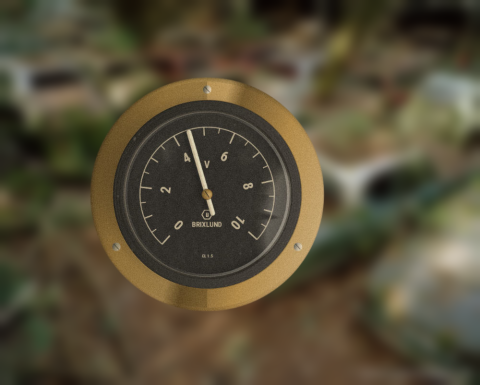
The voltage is 4.5 (V)
